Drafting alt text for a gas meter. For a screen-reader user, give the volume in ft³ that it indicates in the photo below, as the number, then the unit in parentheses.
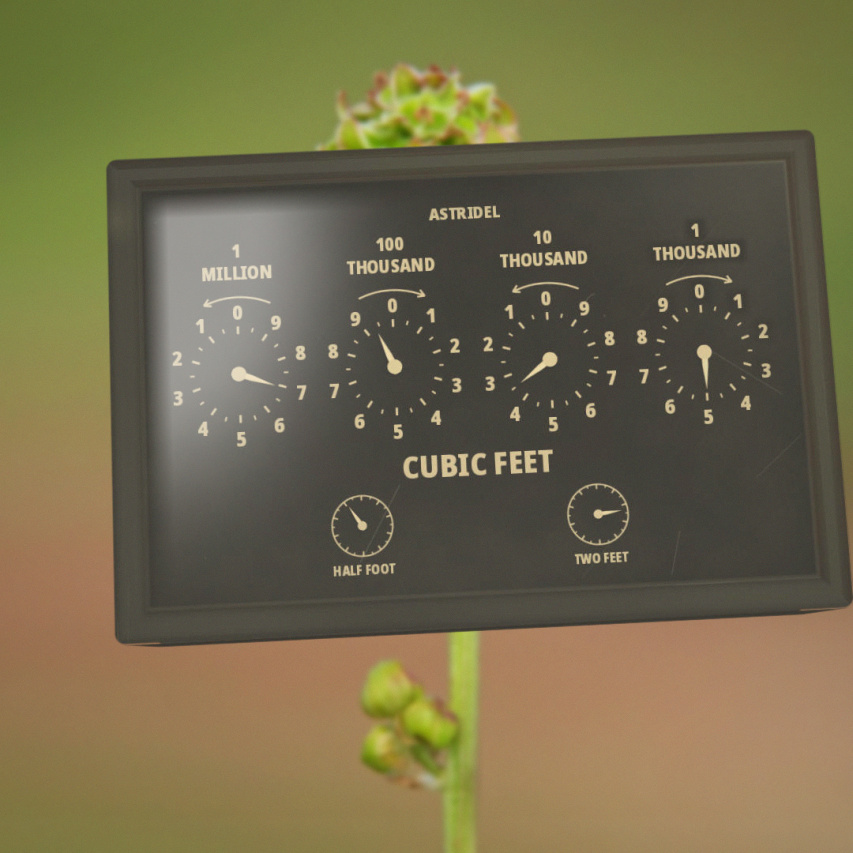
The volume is 693500 (ft³)
